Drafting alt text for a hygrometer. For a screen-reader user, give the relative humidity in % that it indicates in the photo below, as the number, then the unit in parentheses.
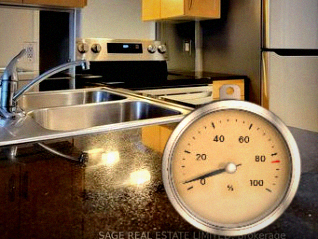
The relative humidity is 4 (%)
